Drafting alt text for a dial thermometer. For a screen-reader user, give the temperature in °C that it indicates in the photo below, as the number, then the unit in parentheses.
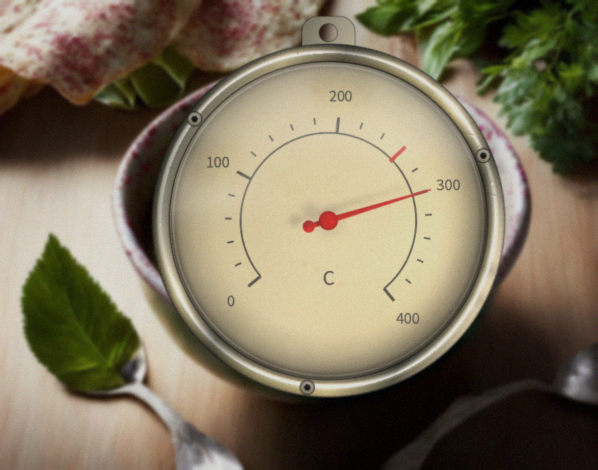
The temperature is 300 (°C)
